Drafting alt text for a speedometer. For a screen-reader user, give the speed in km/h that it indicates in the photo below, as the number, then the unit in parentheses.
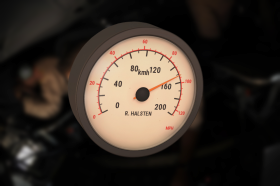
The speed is 150 (km/h)
